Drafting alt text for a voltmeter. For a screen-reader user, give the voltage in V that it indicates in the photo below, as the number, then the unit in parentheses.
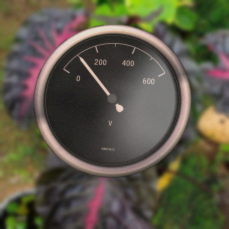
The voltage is 100 (V)
